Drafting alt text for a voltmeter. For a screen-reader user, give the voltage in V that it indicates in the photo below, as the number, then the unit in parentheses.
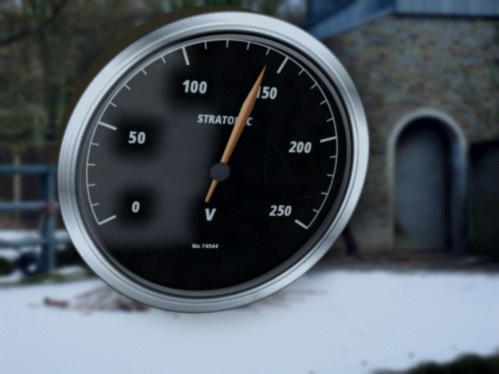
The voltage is 140 (V)
